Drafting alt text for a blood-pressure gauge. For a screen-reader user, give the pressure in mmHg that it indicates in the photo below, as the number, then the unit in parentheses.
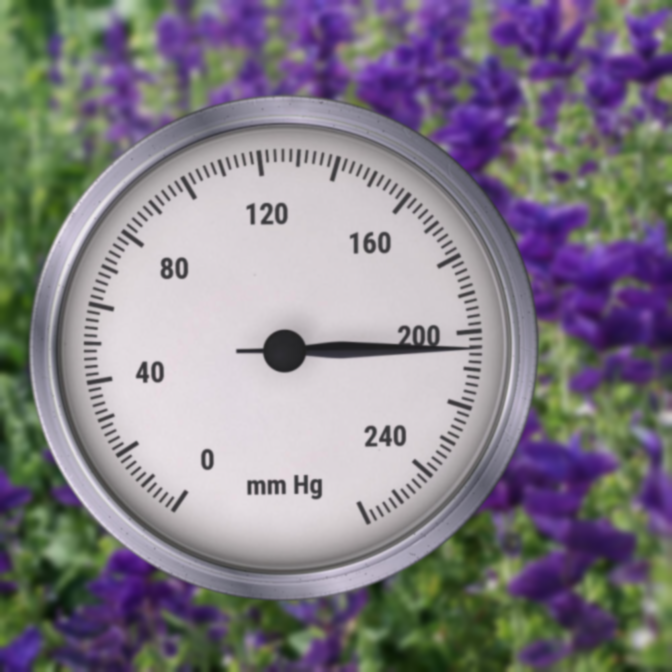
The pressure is 204 (mmHg)
